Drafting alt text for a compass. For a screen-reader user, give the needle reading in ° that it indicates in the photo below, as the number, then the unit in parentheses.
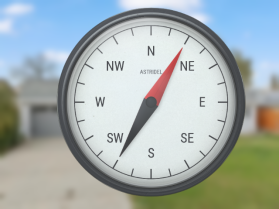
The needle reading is 30 (°)
